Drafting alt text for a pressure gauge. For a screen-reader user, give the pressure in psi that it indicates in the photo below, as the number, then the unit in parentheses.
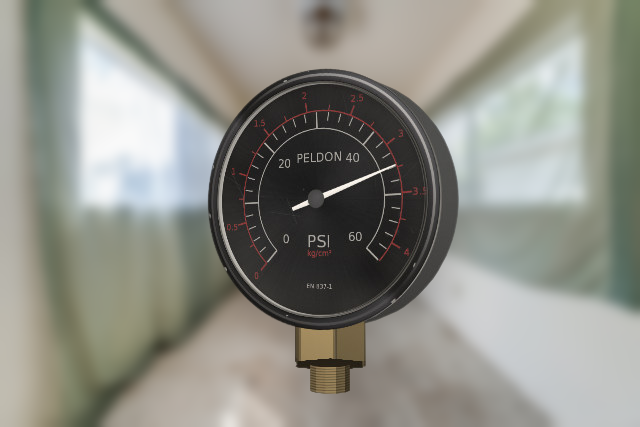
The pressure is 46 (psi)
